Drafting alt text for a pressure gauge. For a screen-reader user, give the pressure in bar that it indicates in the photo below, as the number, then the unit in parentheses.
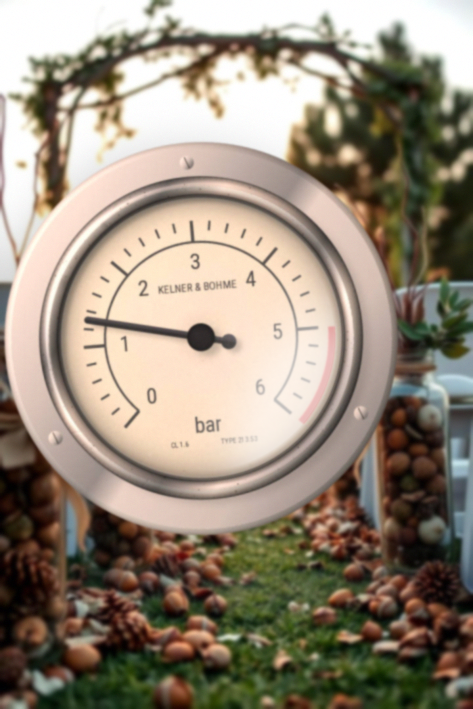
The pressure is 1.3 (bar)
